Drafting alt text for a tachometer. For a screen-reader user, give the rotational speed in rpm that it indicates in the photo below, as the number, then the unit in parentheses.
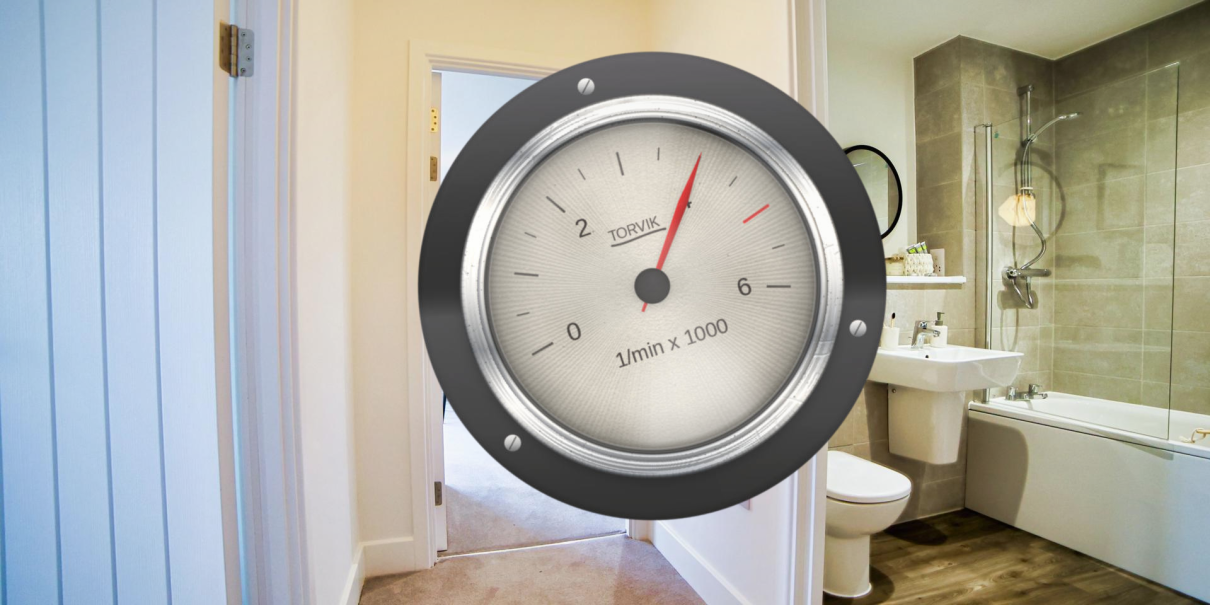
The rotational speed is 4000 (rpm)
